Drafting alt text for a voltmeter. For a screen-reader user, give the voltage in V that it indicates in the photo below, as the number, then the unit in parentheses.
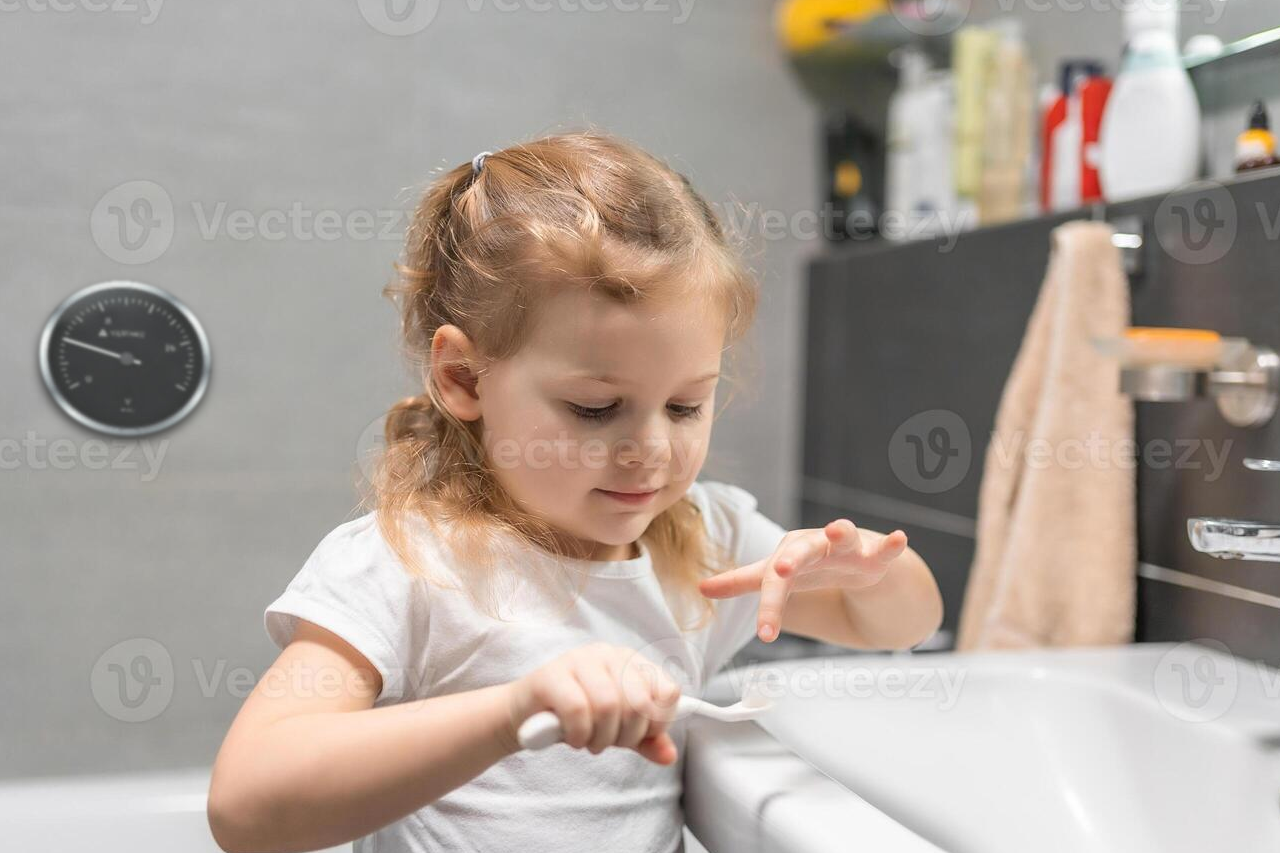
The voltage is 4 (V)
